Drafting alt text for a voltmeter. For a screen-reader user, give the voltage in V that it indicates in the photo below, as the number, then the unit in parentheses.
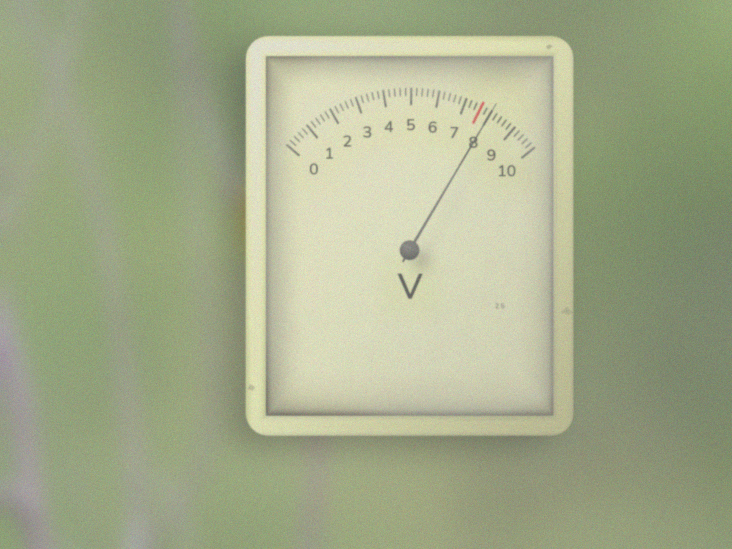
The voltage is 8 (V)
